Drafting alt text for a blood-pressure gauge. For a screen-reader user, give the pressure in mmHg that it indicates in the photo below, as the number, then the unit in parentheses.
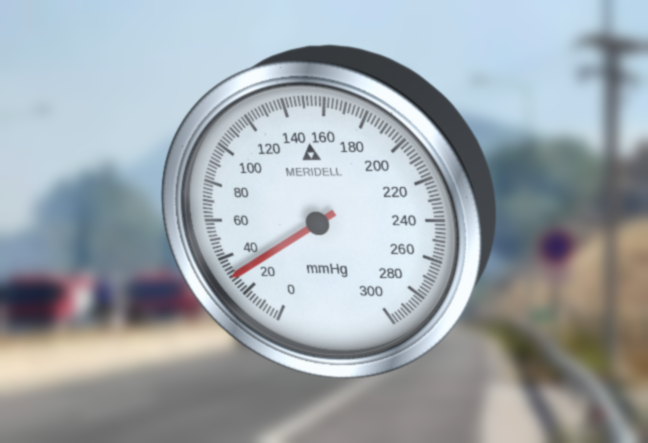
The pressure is 30 (mmHg)
